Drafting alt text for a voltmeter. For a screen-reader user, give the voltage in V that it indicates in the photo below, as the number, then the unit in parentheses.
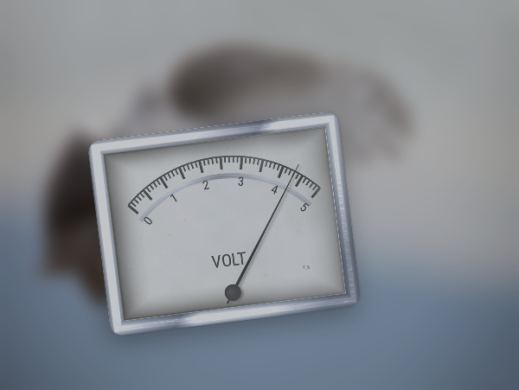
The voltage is 4.3 (V)
